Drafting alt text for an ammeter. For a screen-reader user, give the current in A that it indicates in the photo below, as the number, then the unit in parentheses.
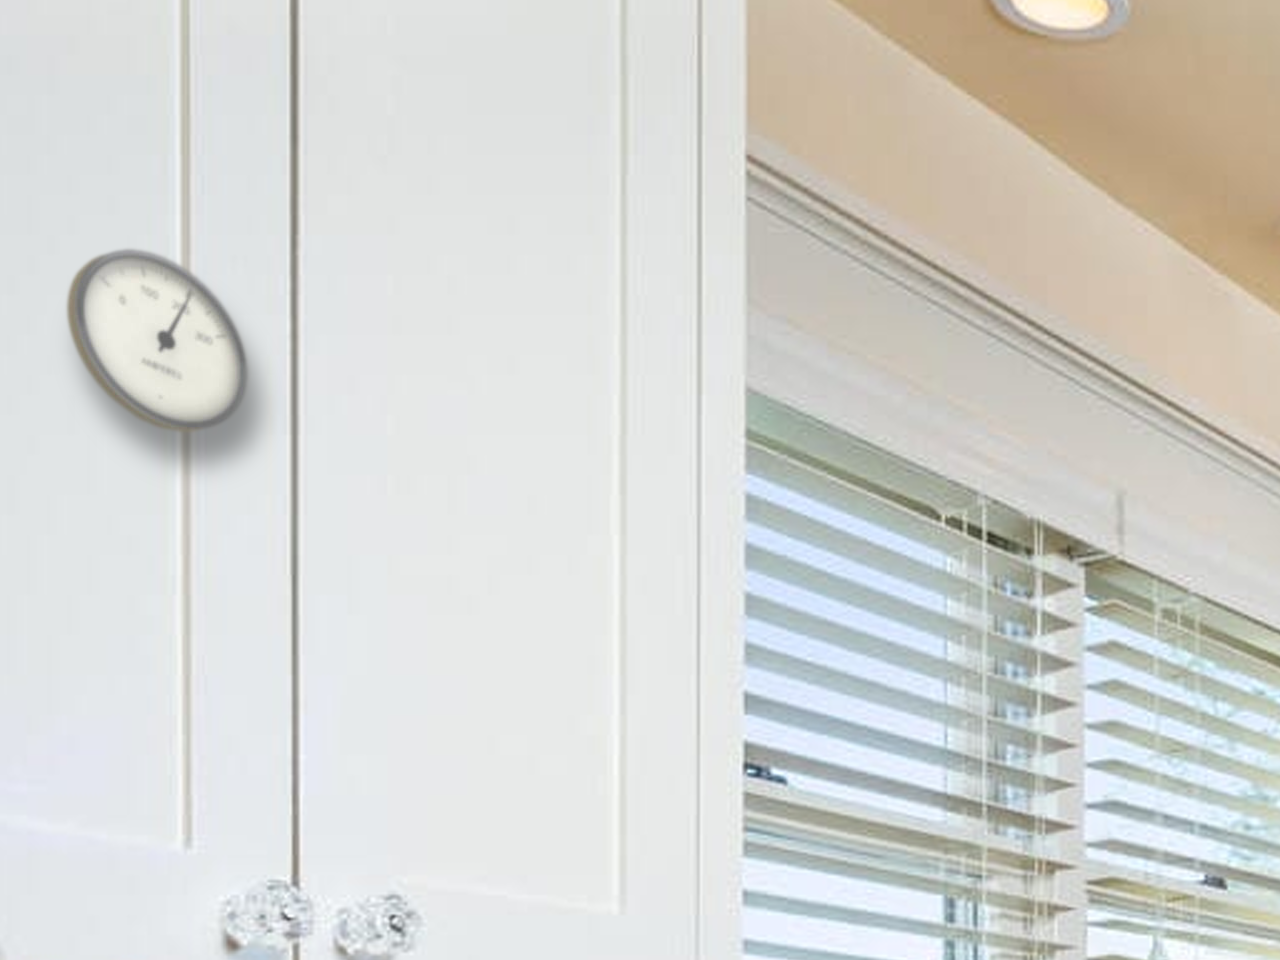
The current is 200 (A)
